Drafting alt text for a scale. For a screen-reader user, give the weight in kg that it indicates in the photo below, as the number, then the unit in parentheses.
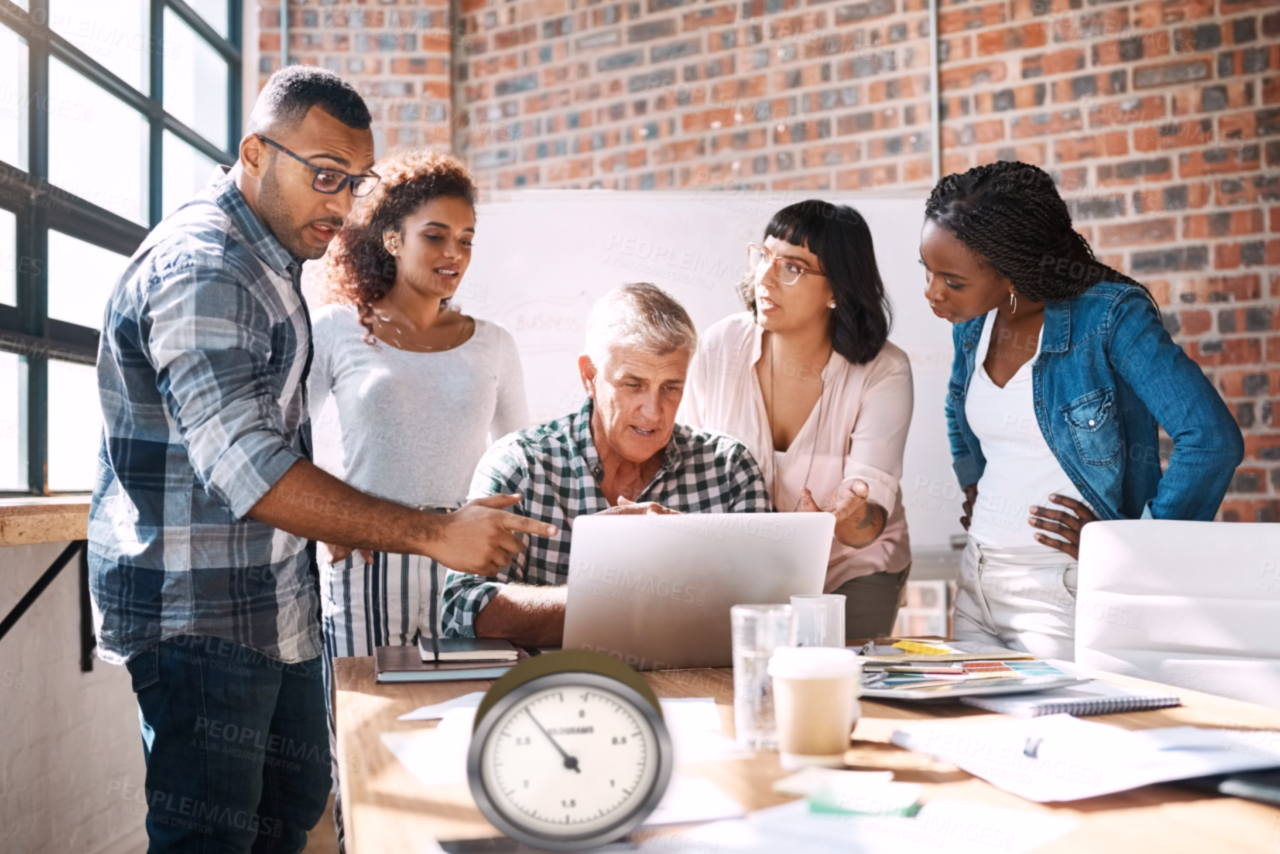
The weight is 2.75 (kg)
